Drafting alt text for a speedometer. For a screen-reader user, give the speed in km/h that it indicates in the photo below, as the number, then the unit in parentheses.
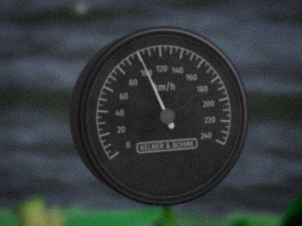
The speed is 100 (km/h)
